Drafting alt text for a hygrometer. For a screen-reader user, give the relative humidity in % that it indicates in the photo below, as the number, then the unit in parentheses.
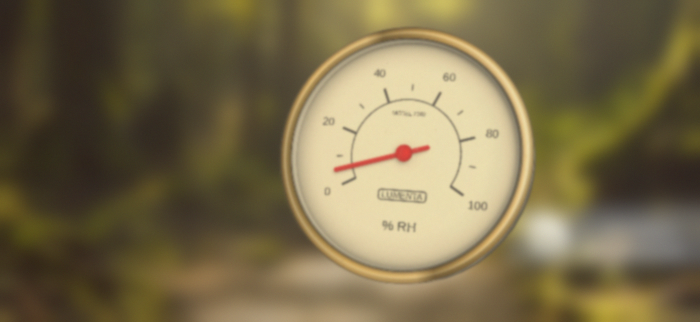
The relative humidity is 5 (%)
